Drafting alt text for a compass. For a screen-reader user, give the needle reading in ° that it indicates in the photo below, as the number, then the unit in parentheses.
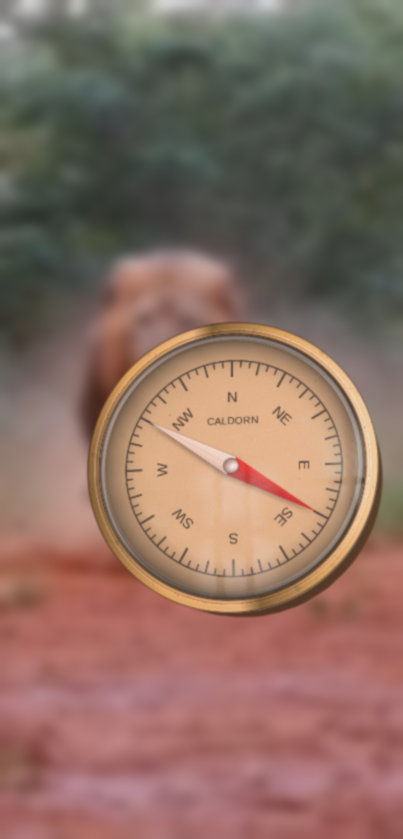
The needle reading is 120 (°)
